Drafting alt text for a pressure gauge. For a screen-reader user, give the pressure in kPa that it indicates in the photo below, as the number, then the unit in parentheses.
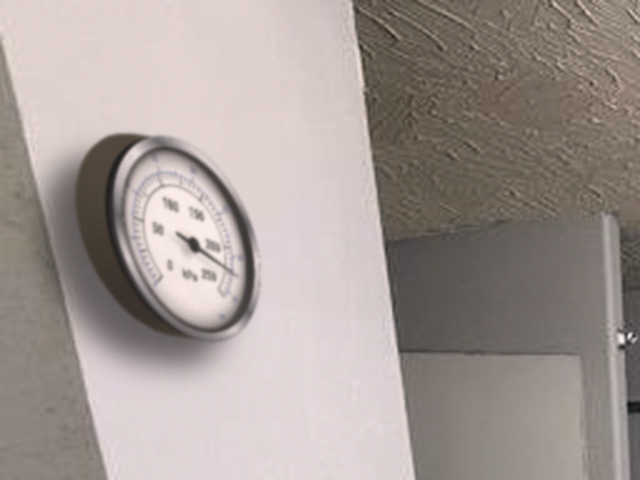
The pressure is 225 (kPa)
